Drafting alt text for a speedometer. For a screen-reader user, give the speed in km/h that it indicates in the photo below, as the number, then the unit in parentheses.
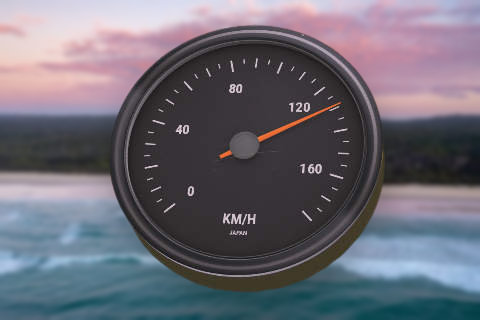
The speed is 130 (km/h)
